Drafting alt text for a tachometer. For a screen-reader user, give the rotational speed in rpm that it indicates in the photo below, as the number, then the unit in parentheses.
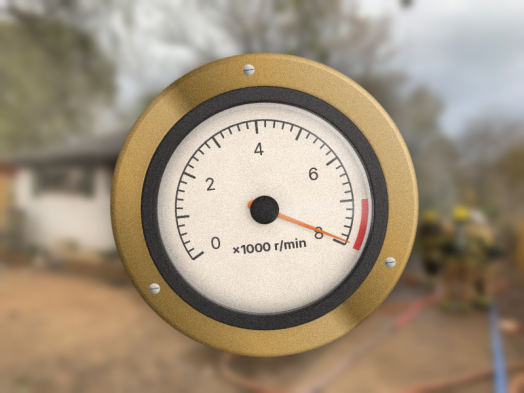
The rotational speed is 7900 (rpm)
